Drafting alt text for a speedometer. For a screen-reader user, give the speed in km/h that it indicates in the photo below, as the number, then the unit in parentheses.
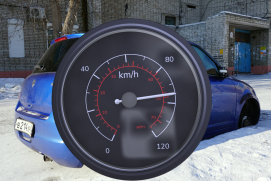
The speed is 95 (km/h)
